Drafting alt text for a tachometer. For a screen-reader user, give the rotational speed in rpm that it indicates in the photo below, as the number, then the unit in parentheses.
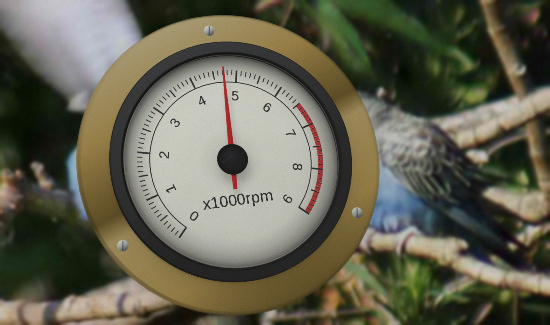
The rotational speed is 4700 (rpm)
